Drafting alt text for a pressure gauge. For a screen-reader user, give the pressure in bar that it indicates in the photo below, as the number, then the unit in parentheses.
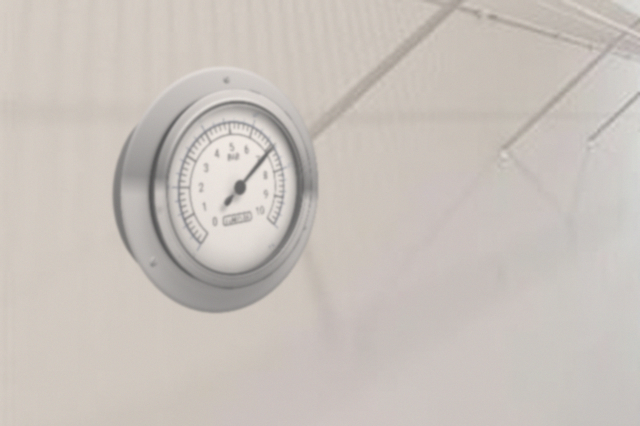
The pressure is 7 (bar)
